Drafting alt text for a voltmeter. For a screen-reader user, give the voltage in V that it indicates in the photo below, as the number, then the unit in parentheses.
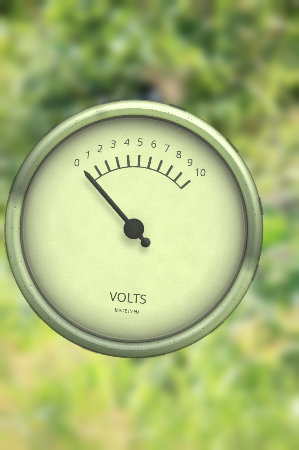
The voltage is 0 (V)
